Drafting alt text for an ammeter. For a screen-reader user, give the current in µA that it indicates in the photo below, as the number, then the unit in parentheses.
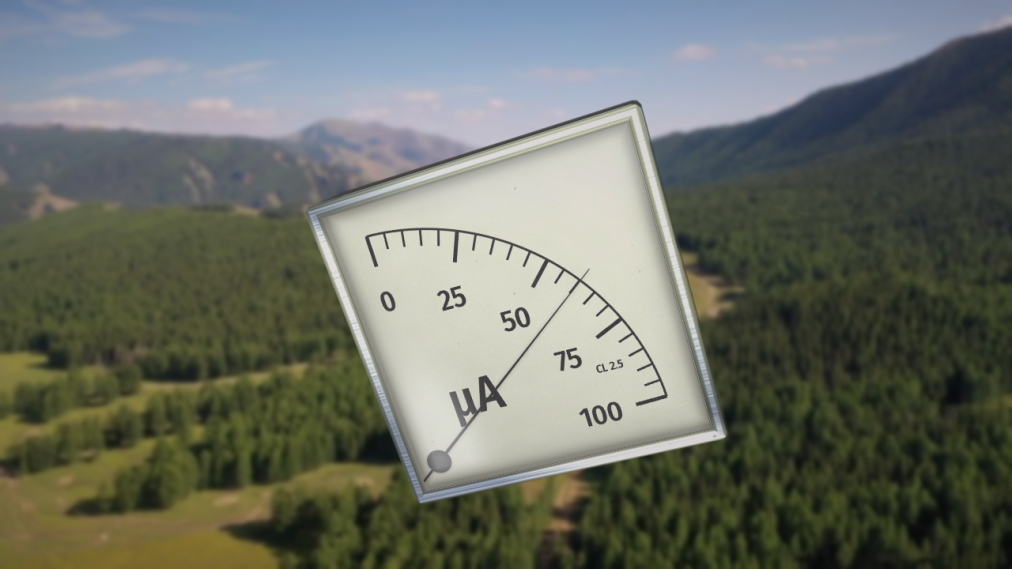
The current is 60 (µA)
